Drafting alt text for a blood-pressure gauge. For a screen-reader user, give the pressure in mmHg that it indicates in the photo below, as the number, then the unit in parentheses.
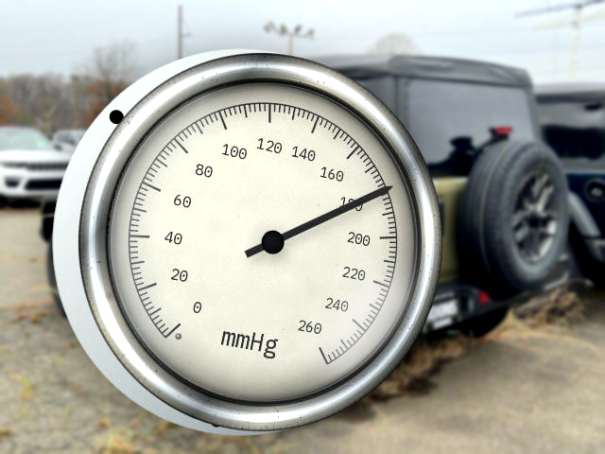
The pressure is 180 (mmHg)
